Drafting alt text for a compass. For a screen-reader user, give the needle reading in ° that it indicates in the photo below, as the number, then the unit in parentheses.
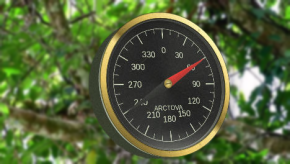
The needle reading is 60 (°)
